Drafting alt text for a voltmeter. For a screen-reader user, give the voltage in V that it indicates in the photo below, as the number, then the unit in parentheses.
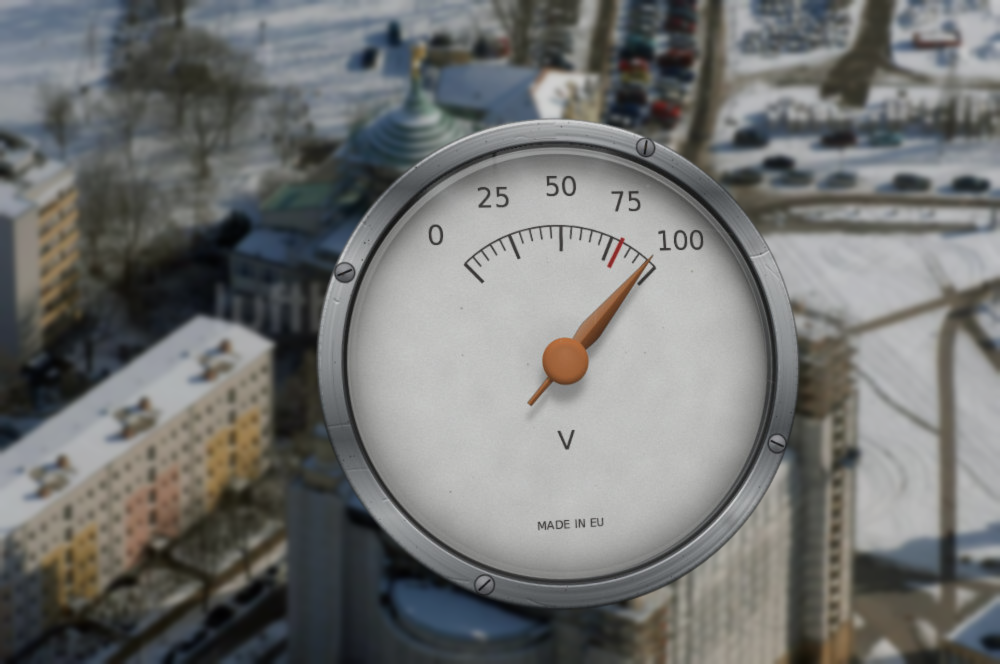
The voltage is 95 (V)
